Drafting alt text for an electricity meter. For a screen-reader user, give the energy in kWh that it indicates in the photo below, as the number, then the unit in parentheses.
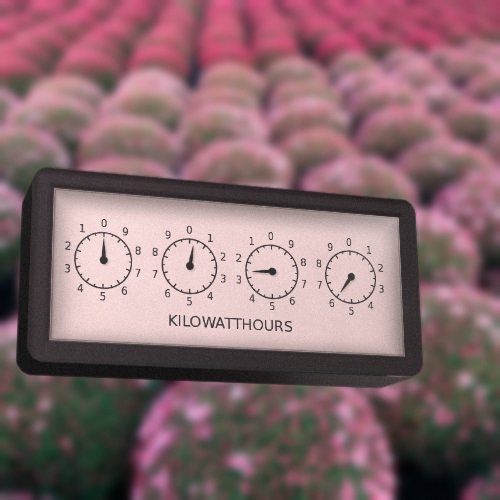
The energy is 26 (kWh)
